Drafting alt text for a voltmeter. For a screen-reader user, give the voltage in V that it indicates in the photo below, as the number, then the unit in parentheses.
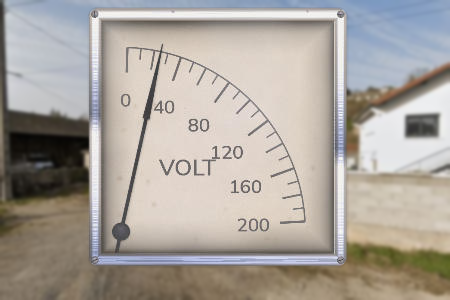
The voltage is 25 (V)
